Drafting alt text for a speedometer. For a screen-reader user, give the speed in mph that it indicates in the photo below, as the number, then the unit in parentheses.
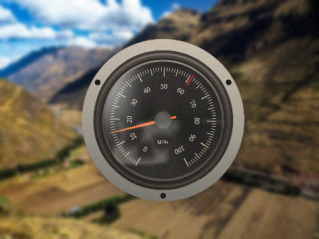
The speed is 15 (mph)
